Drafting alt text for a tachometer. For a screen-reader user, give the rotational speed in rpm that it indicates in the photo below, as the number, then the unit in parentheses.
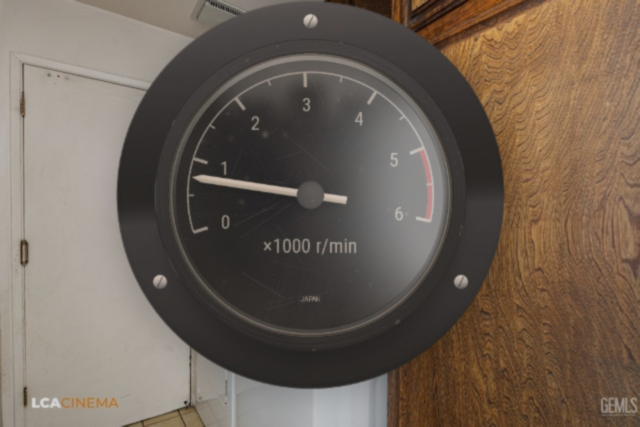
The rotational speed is 750 (rpm)
